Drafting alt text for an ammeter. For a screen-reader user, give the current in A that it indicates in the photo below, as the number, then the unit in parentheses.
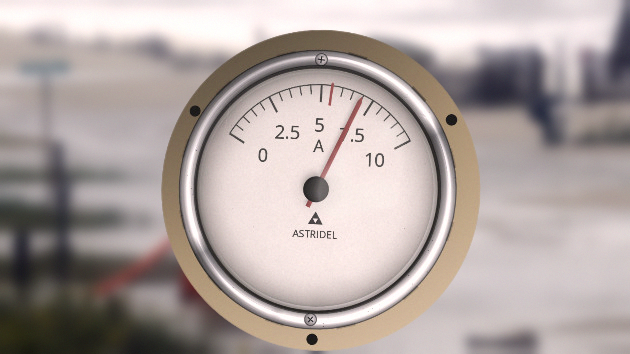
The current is 7 (A)
